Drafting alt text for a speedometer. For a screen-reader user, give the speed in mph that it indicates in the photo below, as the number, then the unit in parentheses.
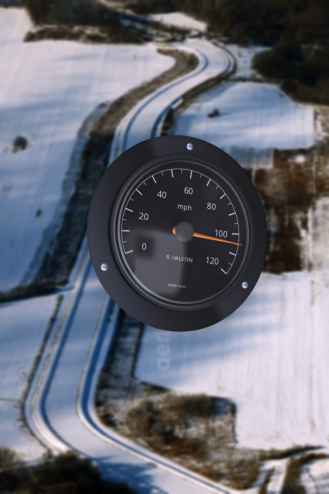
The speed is 105 (mph)
